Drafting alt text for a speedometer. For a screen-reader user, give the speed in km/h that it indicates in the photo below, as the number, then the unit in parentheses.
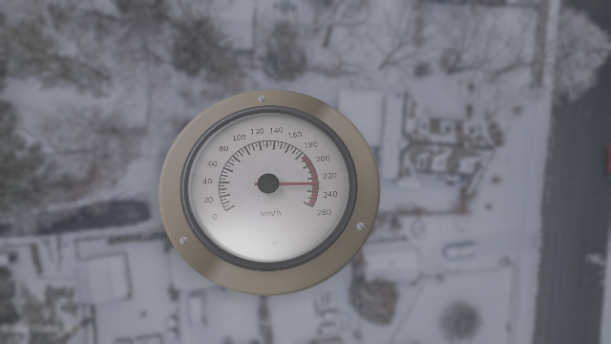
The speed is 230 (km/h)
